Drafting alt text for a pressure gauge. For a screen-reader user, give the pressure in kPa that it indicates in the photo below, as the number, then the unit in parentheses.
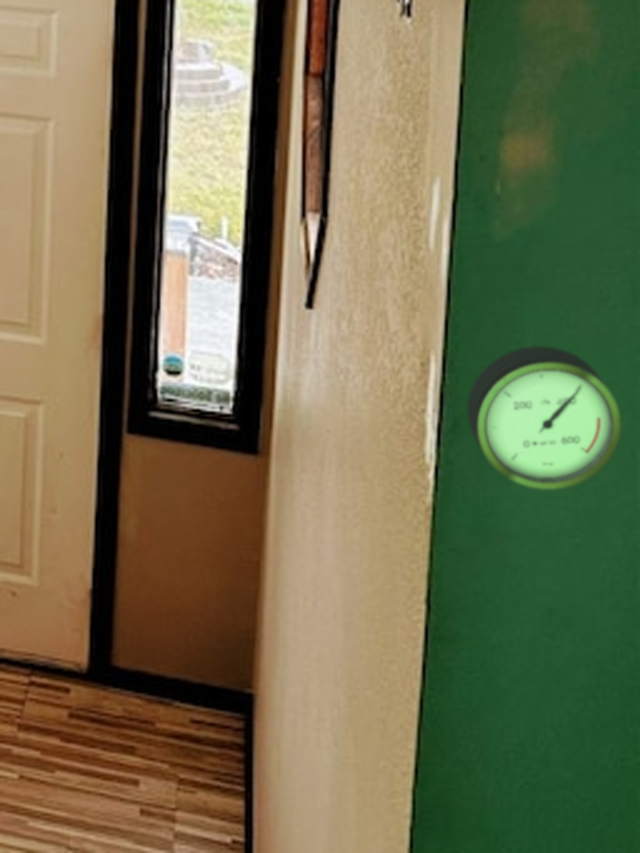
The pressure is 400 (kPa)
